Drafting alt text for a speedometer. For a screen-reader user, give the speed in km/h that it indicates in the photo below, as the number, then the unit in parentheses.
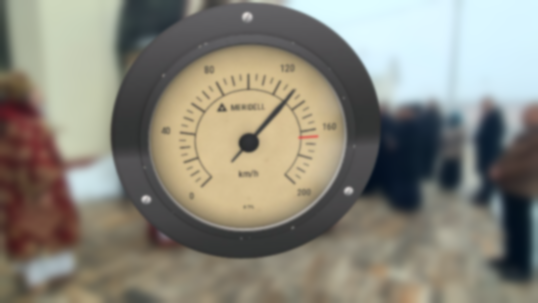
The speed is 130 (km/h)
